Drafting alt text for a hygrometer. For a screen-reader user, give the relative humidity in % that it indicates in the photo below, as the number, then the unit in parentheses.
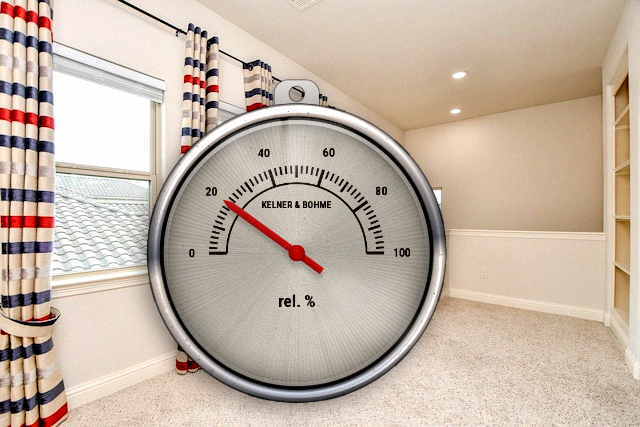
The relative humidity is 20 (%)
